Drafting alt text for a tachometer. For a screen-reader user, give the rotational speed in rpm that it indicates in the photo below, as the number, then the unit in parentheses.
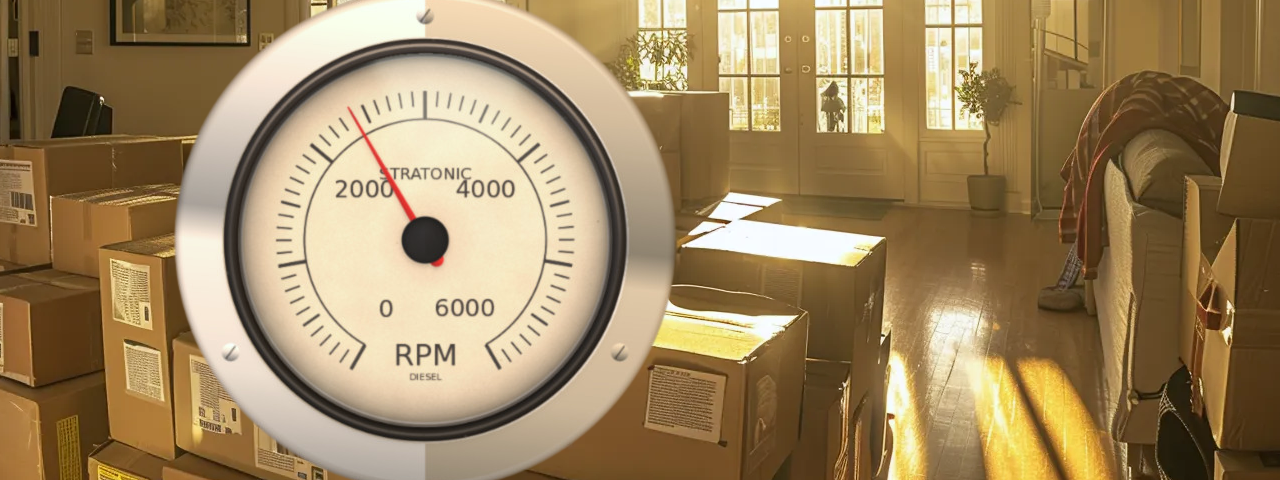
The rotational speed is 2400 (rpm)
